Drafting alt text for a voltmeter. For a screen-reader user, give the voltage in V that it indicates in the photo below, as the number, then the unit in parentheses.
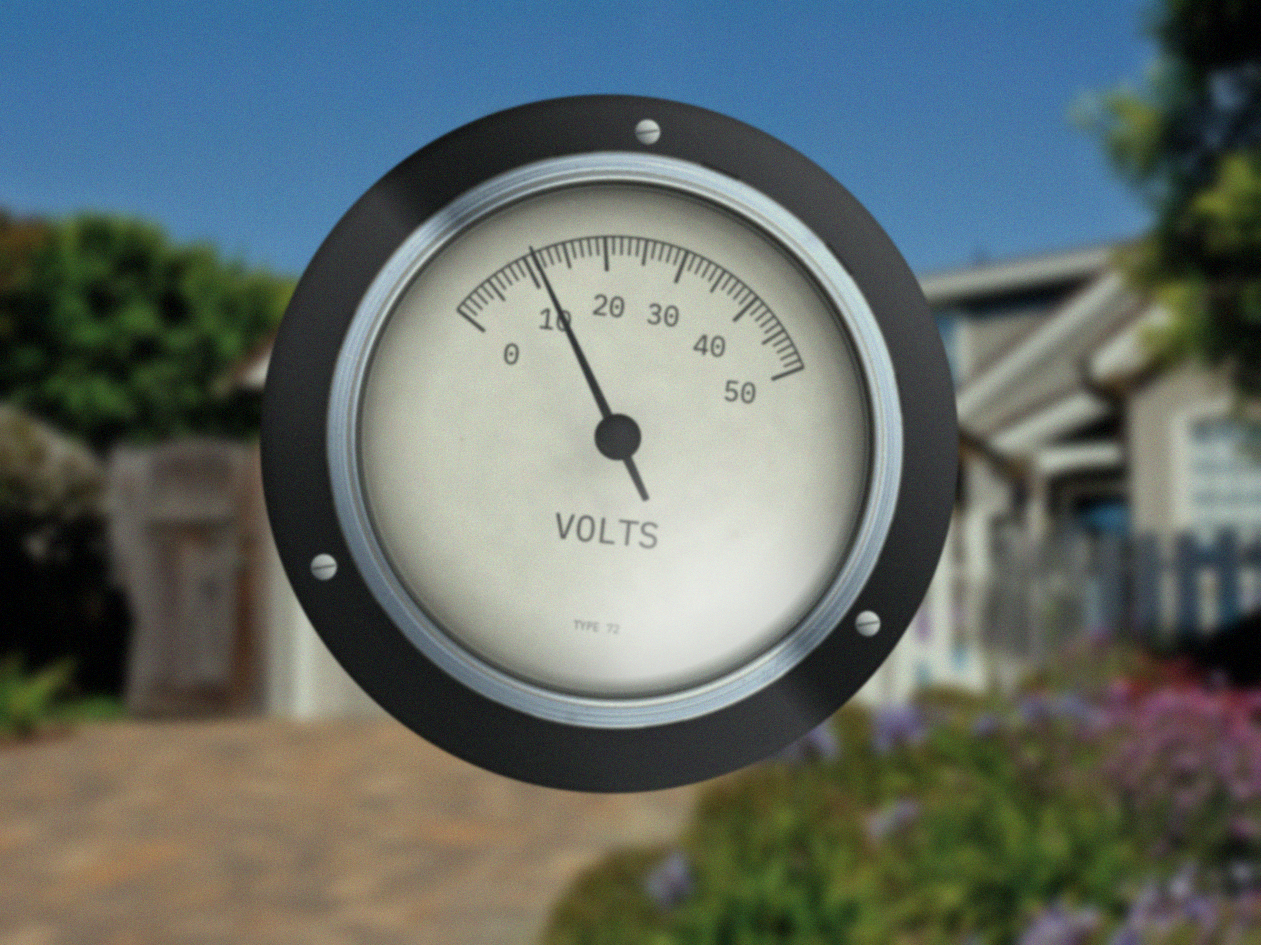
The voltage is 11 (V)
